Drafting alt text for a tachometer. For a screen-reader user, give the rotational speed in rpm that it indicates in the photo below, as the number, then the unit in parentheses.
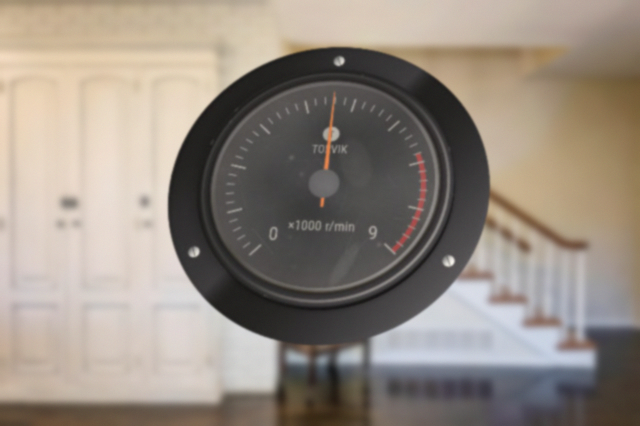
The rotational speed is 4600 (rpm)
